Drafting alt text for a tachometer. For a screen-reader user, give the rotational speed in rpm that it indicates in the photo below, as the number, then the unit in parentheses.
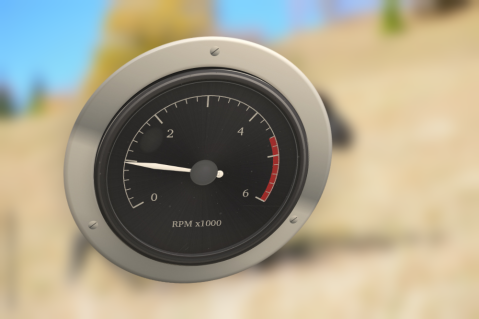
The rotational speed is 1000 (rpm)
